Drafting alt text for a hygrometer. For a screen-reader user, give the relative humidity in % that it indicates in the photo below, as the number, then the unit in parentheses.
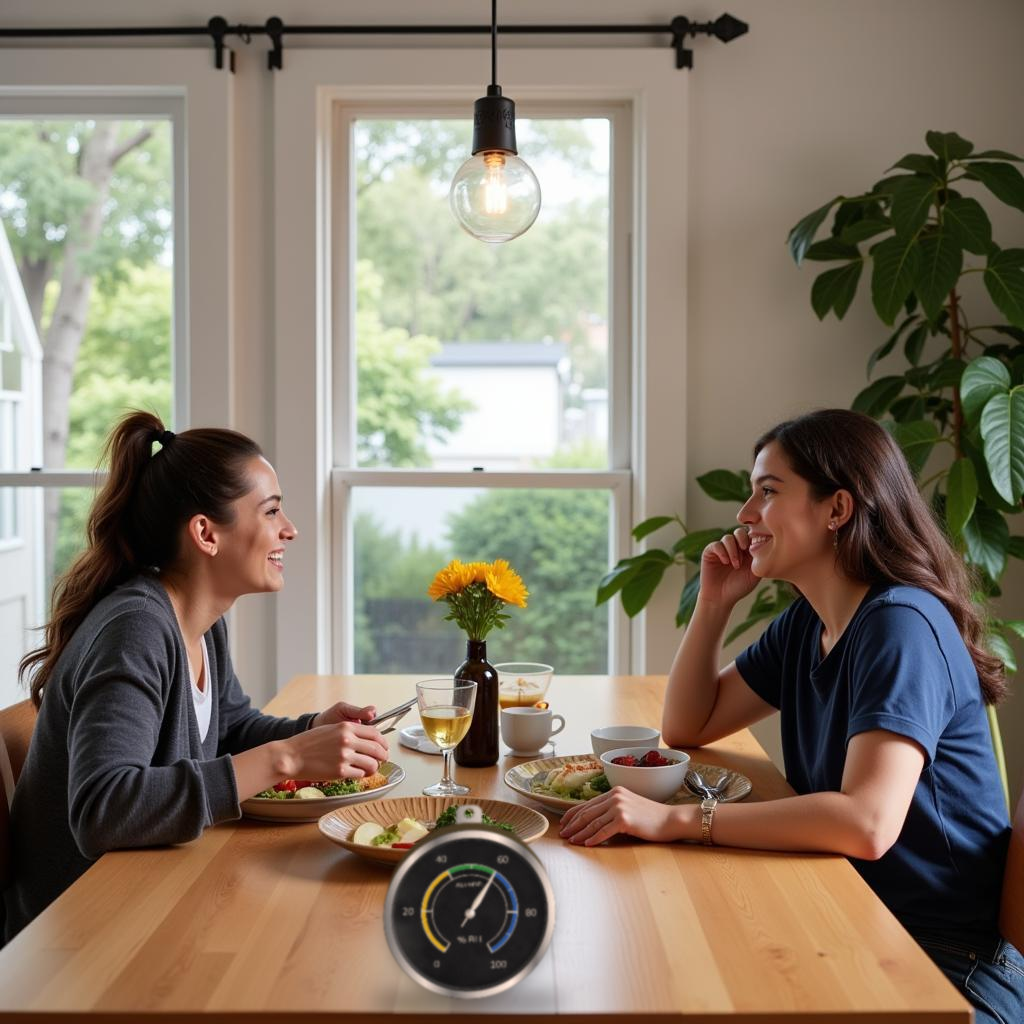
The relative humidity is 60 (%)
